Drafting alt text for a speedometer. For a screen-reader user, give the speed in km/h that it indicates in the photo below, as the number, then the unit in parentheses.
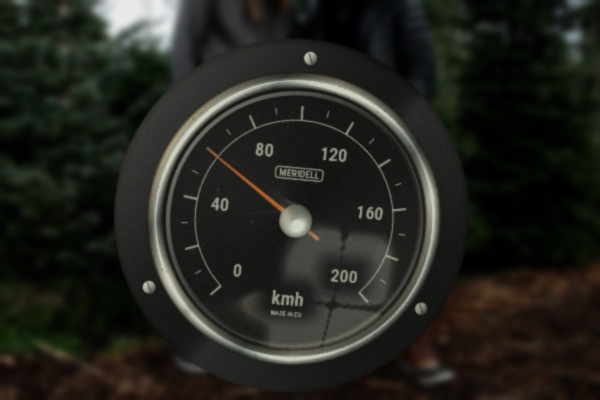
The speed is 60 (km/h)
